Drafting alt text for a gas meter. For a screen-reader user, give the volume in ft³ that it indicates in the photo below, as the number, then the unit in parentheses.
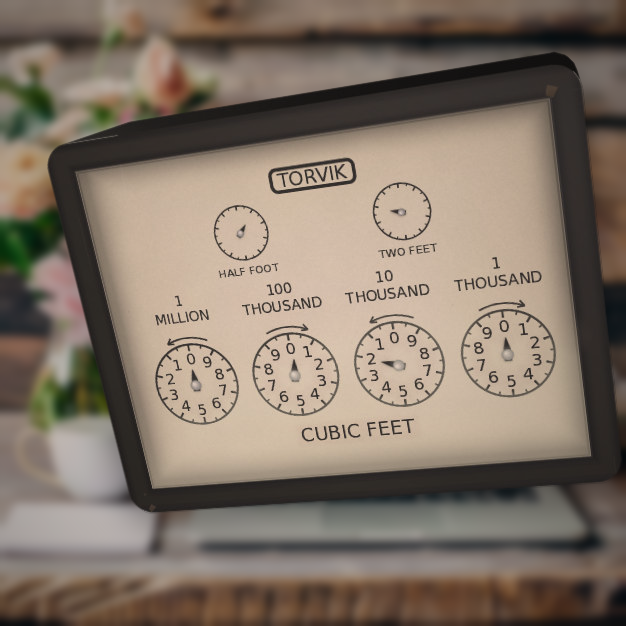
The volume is 2000 (ft³)
